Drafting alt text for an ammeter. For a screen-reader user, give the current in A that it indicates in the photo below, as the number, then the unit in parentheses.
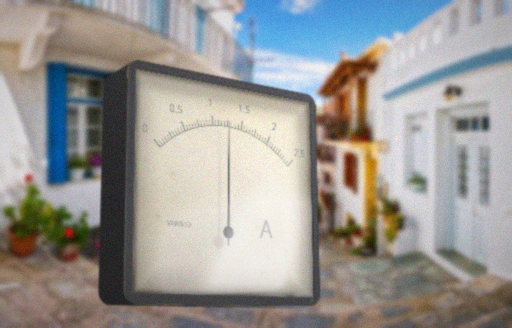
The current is 1.25 (A)
